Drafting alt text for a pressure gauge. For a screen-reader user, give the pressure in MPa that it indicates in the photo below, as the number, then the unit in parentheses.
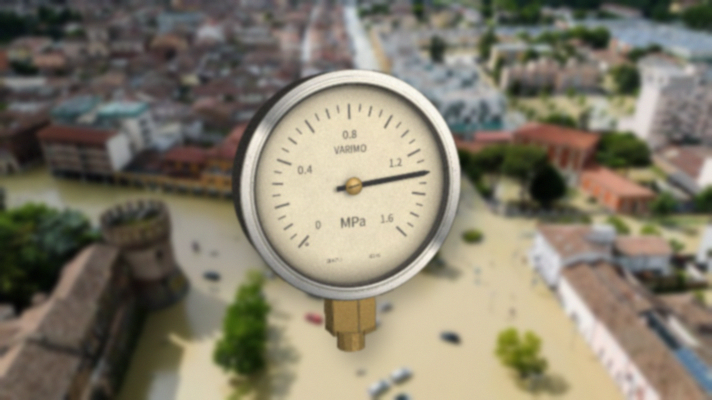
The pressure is 1.3 (MPa)
